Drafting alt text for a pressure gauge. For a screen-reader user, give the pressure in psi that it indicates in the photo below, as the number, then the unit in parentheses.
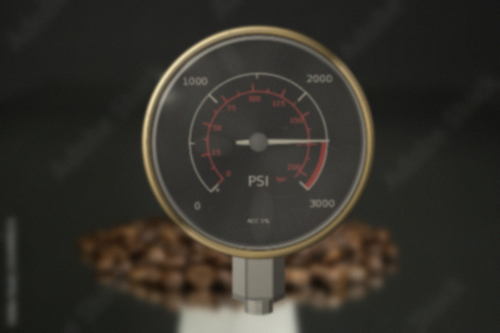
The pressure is 2500 (psi)
